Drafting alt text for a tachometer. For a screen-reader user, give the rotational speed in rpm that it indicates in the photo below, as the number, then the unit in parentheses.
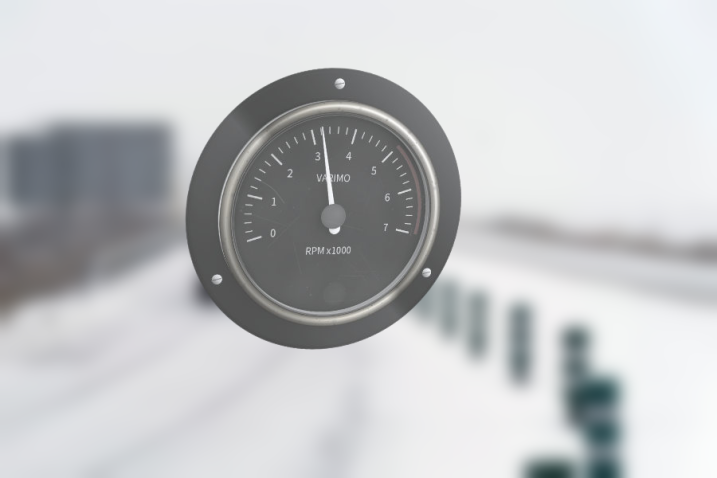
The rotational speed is 3200 (rpm)
